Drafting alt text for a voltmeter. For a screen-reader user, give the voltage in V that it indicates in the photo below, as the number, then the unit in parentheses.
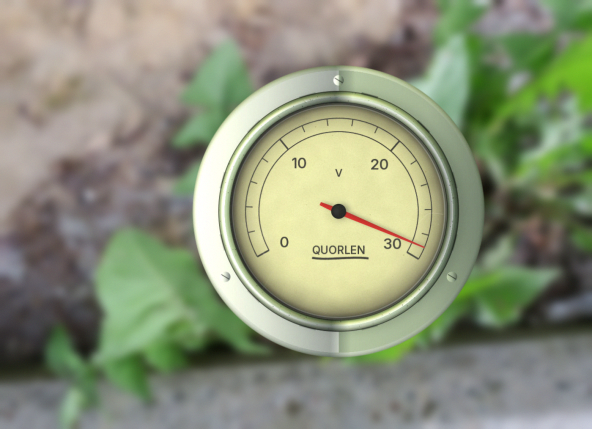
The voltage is 29 (V)
